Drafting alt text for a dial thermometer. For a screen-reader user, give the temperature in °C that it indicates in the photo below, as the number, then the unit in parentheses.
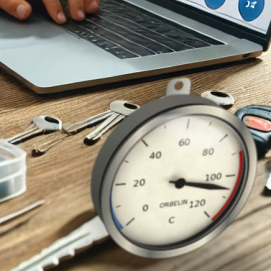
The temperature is 105 (°C)
